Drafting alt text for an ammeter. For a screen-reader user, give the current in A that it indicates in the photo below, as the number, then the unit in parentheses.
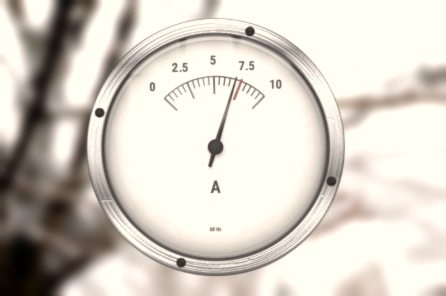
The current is 7 (A)
